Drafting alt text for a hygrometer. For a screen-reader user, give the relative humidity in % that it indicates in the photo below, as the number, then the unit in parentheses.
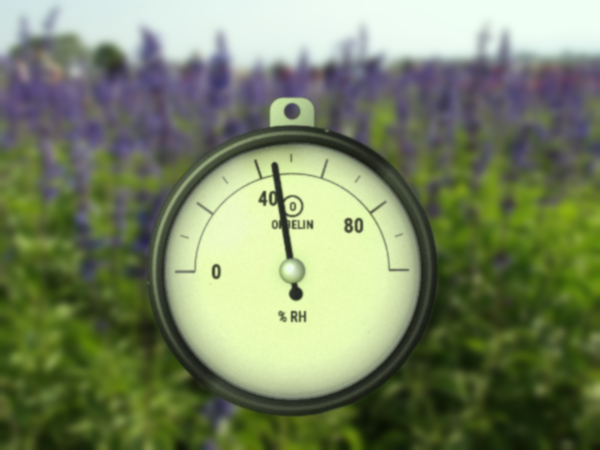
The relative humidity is 45 (%)
